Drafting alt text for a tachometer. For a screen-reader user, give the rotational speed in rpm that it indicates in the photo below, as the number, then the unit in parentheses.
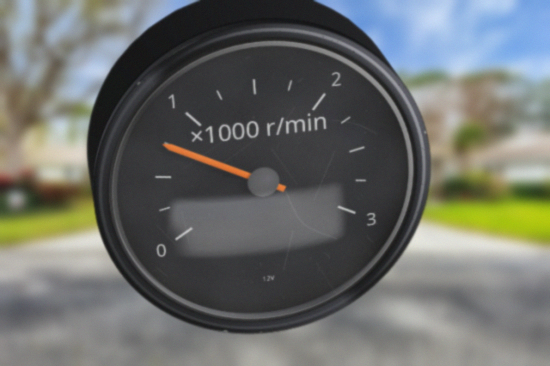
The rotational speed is 750 (rpm)
